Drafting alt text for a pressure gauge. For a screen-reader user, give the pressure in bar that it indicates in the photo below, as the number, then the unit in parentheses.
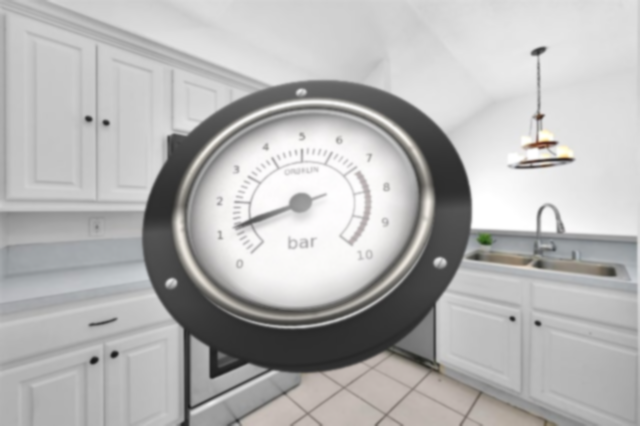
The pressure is 1 (bar)
